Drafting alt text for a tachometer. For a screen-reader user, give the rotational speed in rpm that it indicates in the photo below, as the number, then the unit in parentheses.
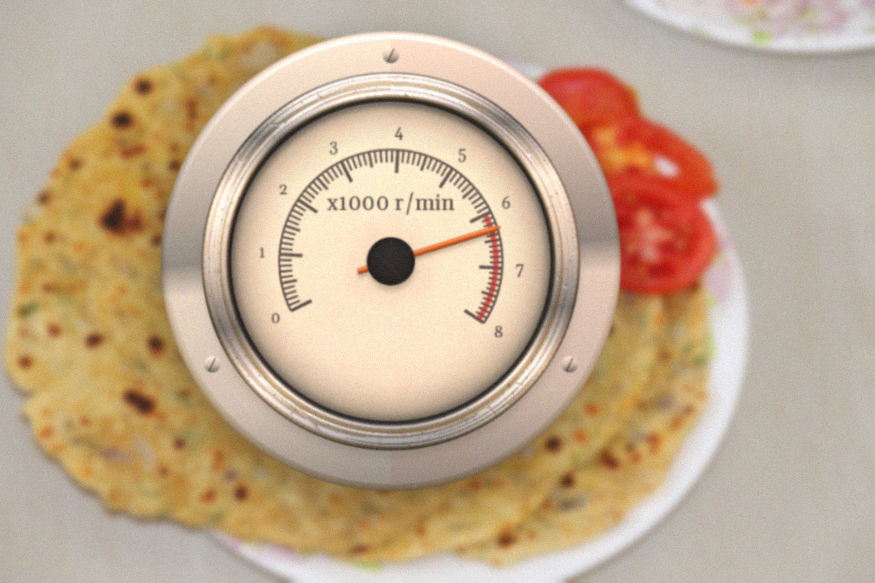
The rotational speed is 6300 (rpm)
